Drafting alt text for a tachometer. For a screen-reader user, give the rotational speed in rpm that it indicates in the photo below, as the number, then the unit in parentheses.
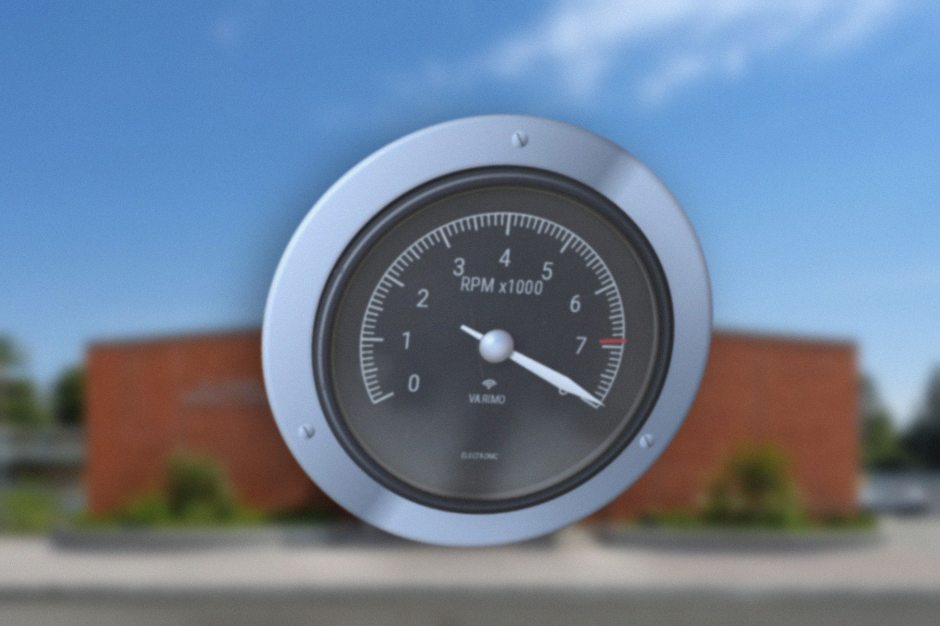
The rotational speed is 7900 (rpm)
